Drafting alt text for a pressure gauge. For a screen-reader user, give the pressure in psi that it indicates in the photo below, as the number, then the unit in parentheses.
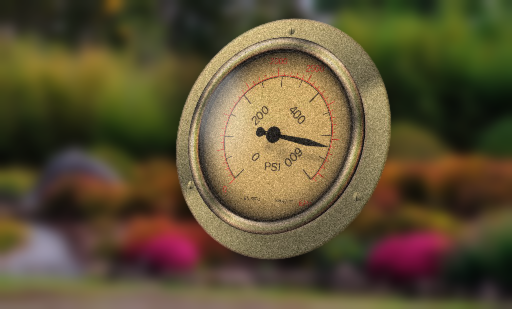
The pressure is 525 (psi)
